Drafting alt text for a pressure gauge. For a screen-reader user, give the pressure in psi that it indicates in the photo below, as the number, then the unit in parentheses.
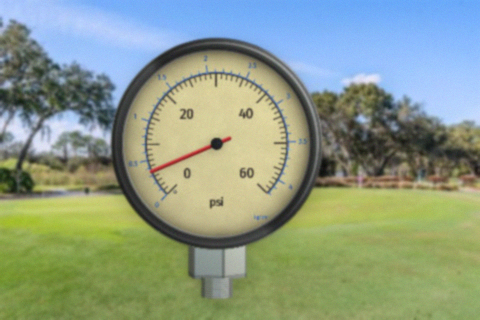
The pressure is 5 (psi)
